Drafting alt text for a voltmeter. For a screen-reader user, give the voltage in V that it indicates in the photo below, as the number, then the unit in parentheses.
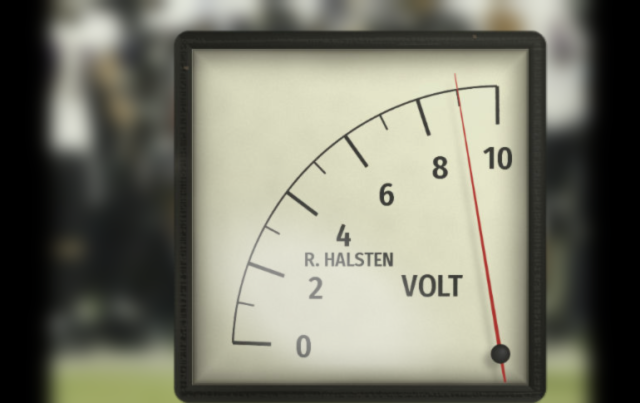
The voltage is 9 (V)
